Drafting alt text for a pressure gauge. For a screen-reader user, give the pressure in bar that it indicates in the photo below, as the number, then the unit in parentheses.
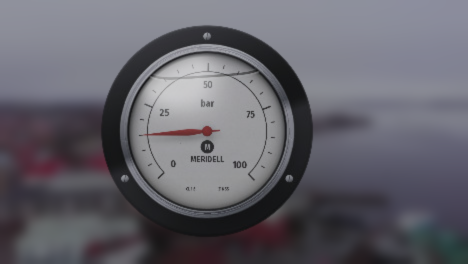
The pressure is 15 (bar)
